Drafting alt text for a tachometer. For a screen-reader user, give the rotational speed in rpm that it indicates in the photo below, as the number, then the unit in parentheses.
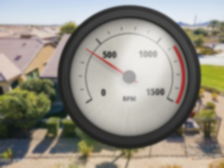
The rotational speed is 400 (rpm)
